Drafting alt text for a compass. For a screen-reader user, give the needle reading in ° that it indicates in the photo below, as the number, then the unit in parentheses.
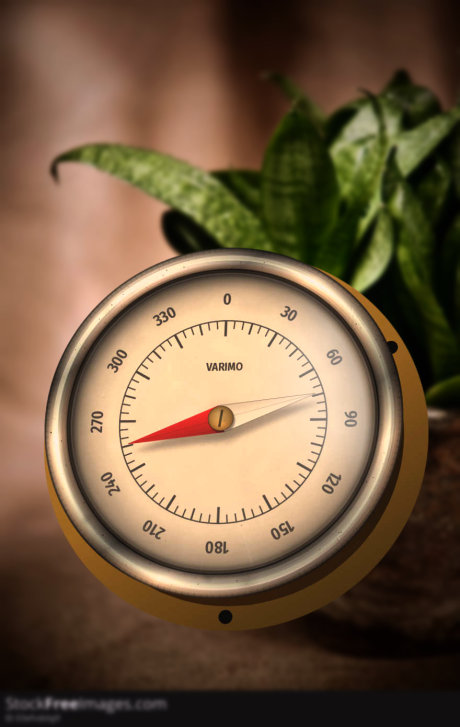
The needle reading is 255 (°)
